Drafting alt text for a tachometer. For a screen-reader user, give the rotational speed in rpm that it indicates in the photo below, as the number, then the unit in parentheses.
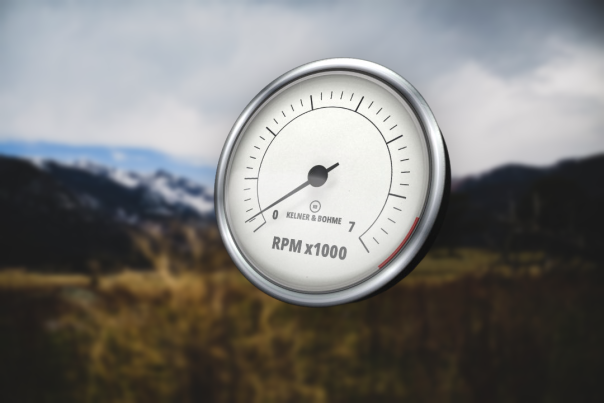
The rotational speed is 200 (rpm)
